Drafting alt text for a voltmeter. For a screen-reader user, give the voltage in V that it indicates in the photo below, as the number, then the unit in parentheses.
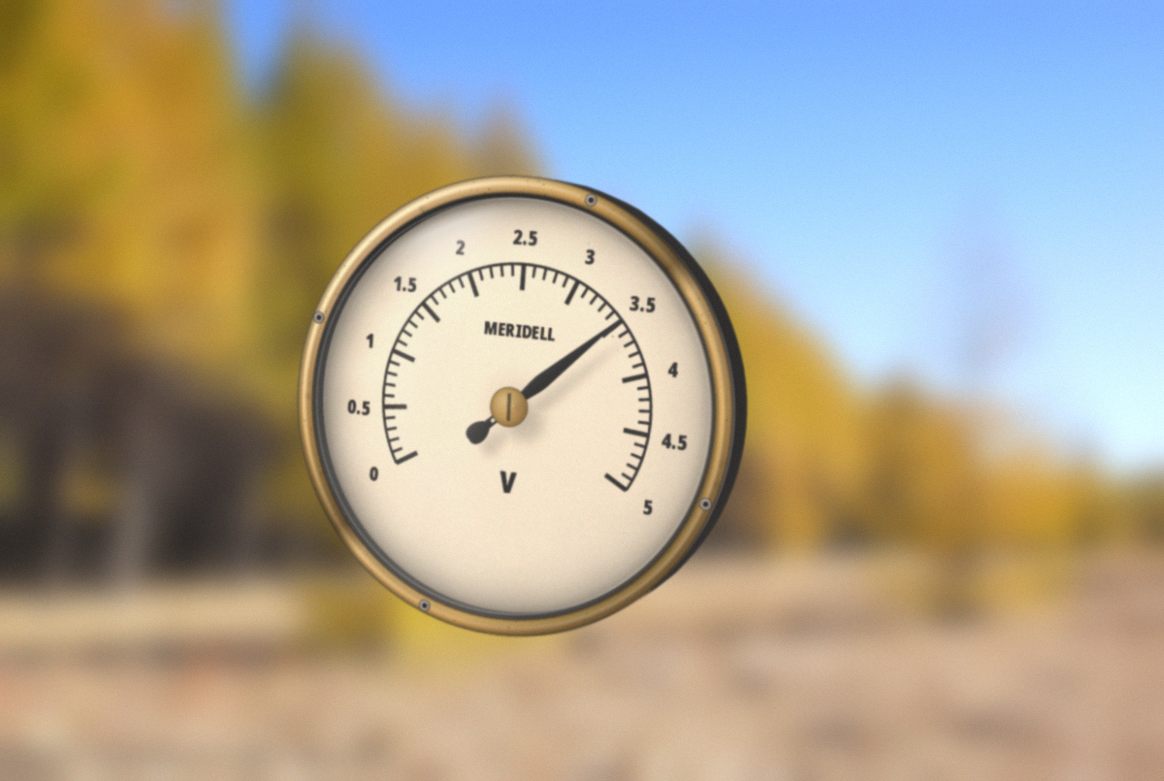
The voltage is 3.5 (V)
